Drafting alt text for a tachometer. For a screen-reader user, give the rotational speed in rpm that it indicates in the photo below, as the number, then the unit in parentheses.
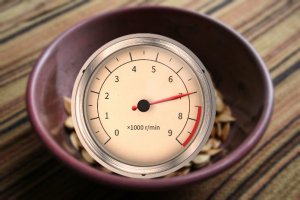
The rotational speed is 7000 (rpm)
